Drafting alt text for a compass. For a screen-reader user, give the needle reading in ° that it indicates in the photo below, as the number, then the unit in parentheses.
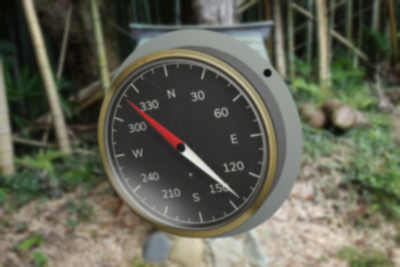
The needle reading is 320 (°)
